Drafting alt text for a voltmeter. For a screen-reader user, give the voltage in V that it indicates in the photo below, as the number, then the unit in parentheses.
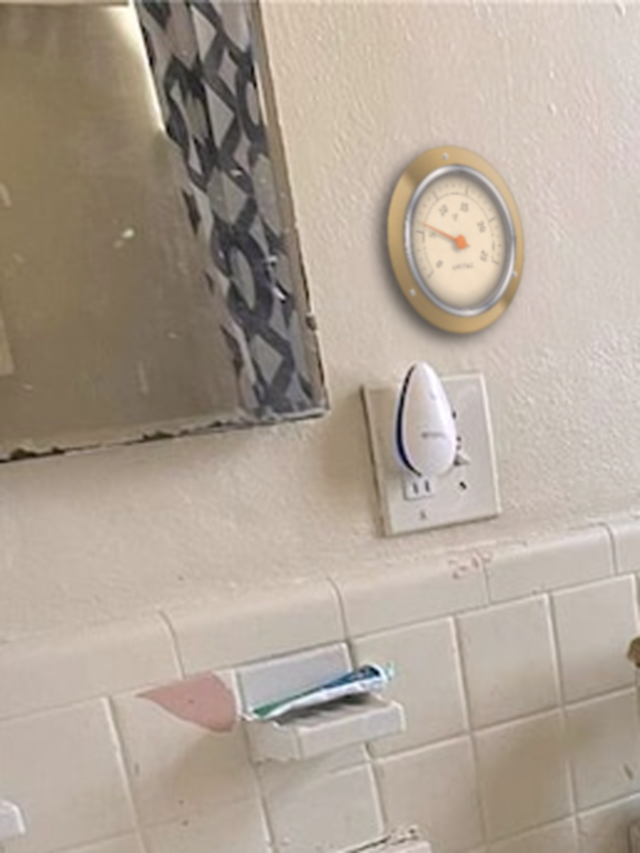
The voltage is 6 (V)
